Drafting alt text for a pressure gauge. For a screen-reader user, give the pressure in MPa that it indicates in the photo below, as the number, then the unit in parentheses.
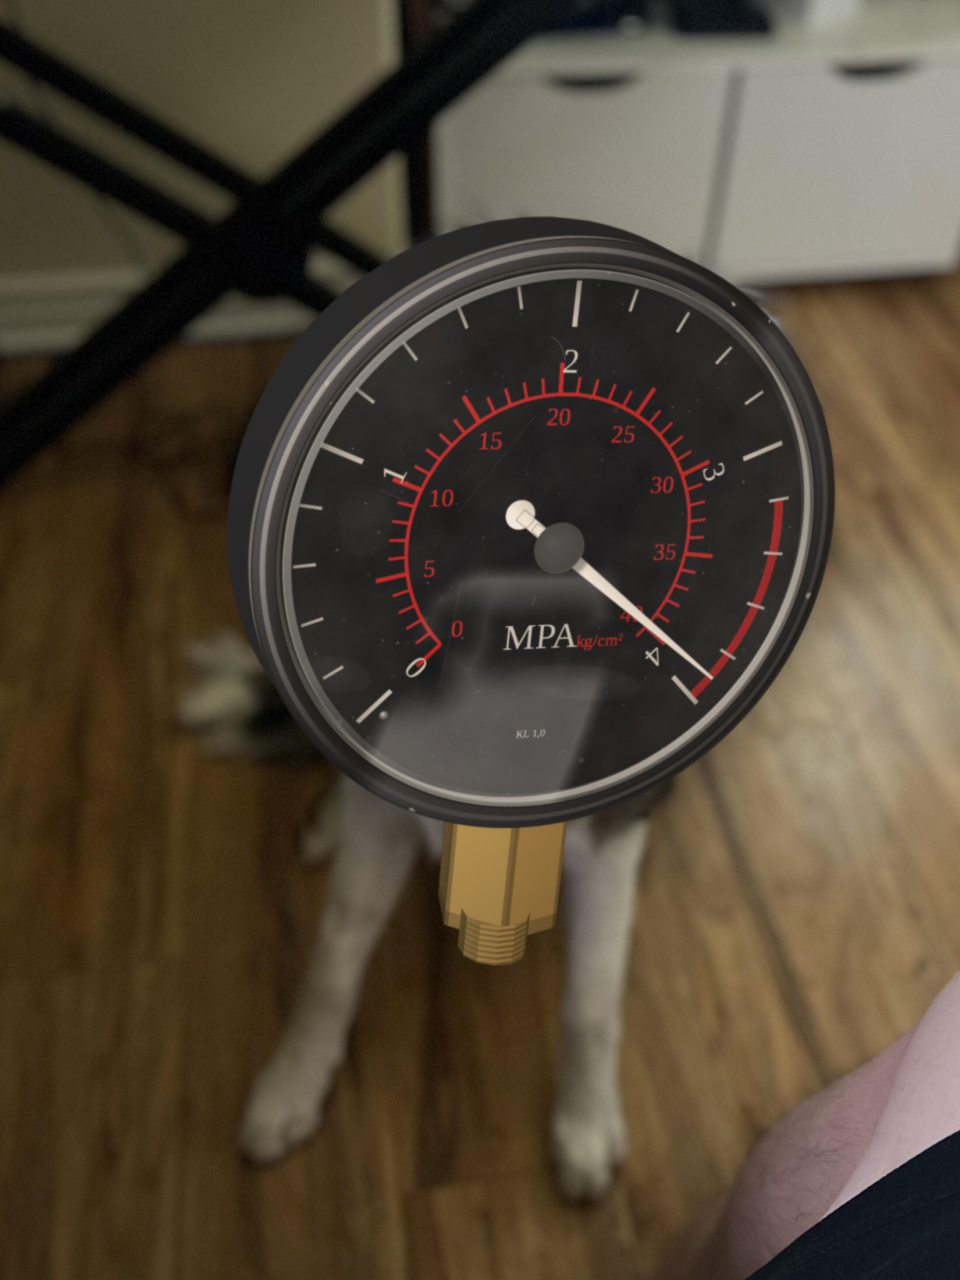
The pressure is 3.9 (MPa)
